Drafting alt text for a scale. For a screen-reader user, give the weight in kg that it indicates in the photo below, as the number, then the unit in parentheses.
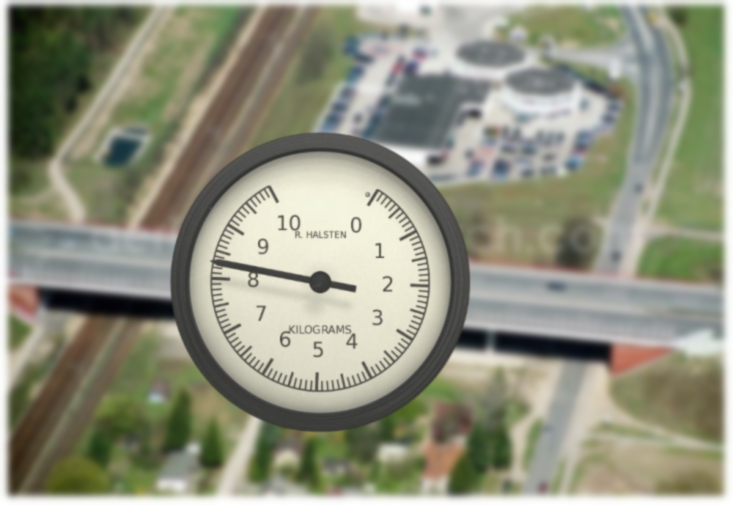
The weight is 8.3 (kg)
